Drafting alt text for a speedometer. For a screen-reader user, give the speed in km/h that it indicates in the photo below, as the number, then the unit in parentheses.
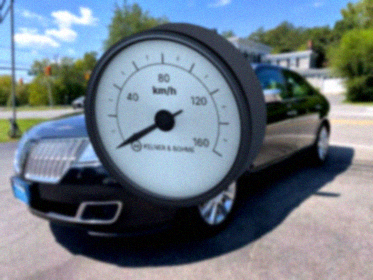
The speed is 0 (km/h)
